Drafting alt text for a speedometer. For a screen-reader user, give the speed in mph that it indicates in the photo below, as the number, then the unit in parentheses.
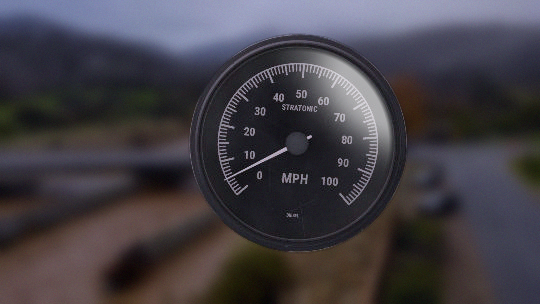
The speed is 5 (mph)
